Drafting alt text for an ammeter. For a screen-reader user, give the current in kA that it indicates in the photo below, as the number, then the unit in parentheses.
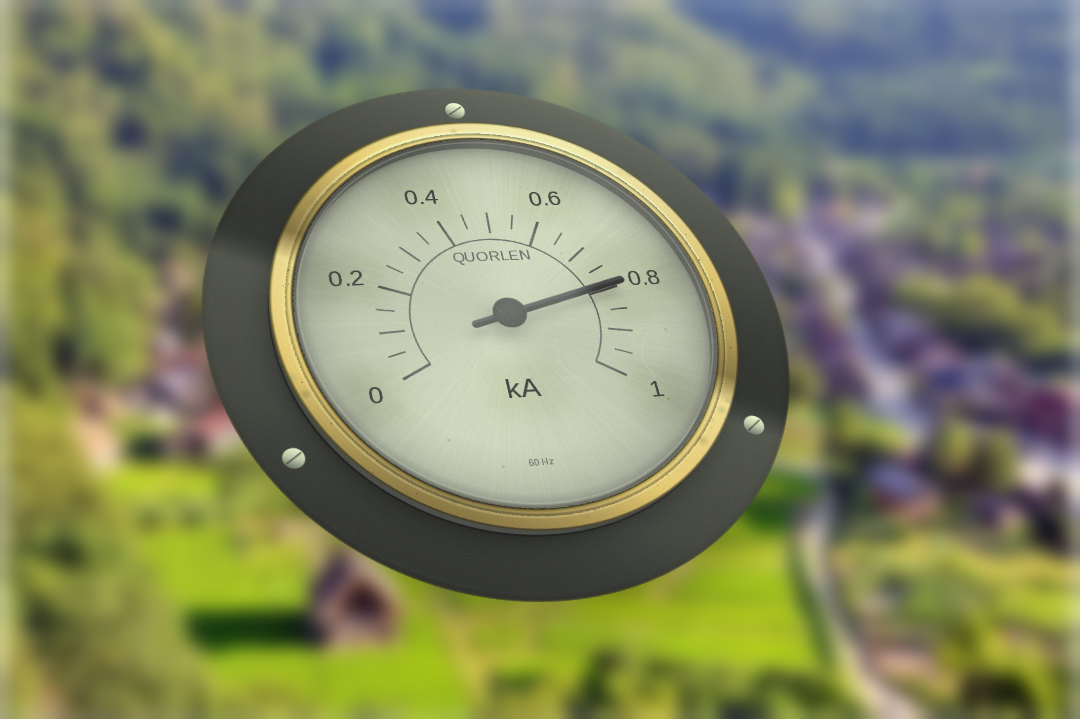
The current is 0.8 (kA)
